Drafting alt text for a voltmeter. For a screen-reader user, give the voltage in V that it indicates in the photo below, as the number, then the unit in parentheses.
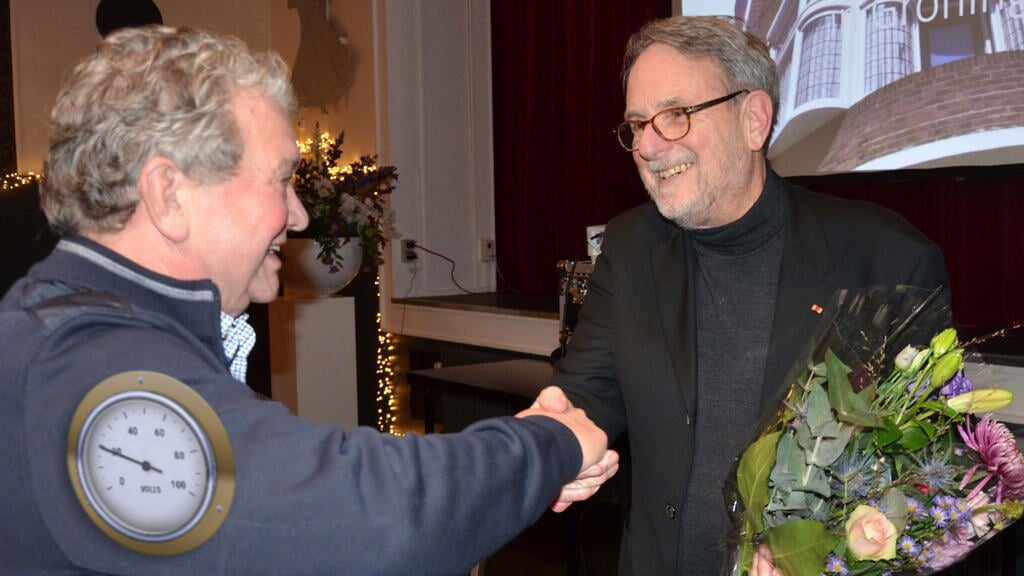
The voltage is 20 (V)
